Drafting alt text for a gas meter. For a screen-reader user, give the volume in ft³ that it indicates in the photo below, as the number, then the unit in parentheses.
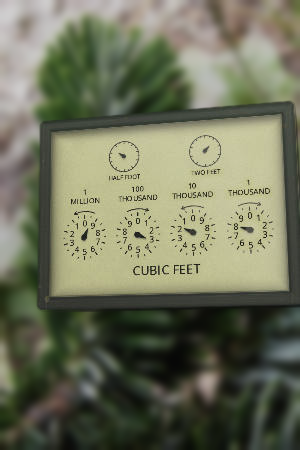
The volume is 931800 (ft³)
